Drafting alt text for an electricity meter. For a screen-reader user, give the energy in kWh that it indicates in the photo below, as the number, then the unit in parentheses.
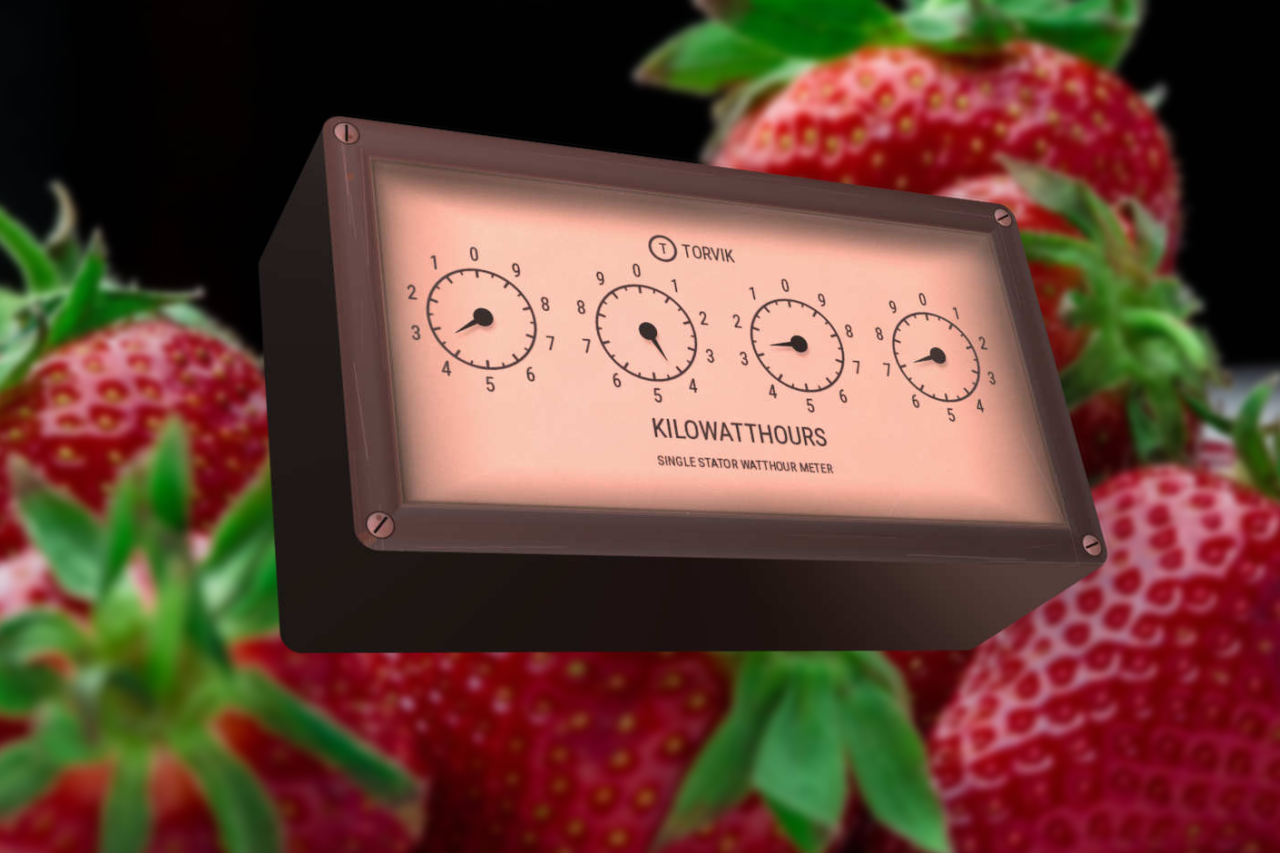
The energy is 3427 (kWh)
